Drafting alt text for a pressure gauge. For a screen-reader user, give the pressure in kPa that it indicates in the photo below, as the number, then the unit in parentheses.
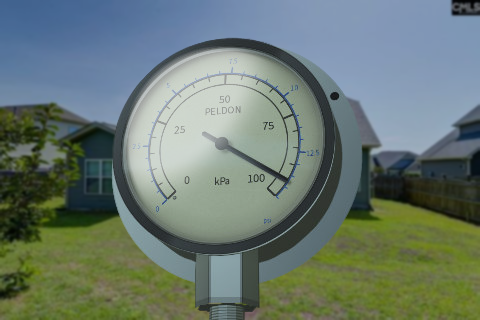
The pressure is 95 (kPa)
